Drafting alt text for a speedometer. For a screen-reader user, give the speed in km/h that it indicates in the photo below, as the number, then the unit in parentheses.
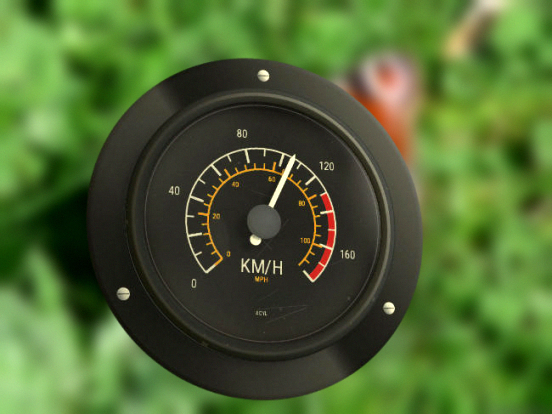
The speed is 105 (km/h)
